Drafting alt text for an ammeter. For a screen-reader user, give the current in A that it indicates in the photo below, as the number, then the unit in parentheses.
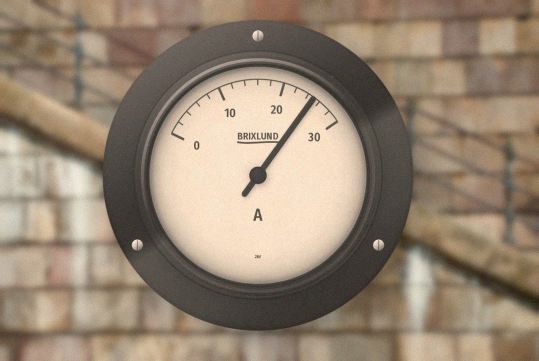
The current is 25 (A)
